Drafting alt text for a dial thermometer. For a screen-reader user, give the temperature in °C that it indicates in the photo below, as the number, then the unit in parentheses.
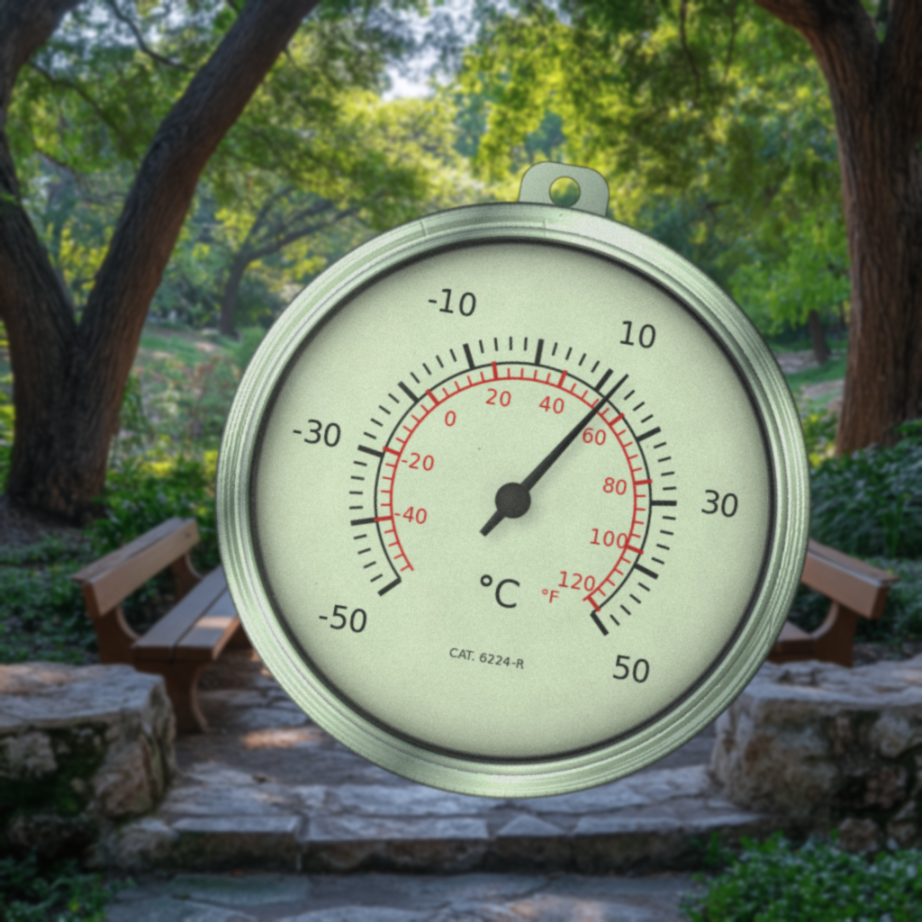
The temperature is 12 (°C)
